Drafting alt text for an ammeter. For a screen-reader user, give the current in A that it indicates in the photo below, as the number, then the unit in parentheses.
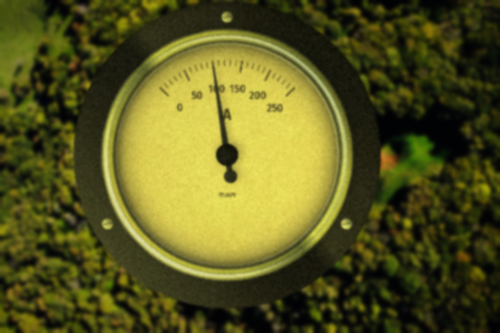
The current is 100 (A)
